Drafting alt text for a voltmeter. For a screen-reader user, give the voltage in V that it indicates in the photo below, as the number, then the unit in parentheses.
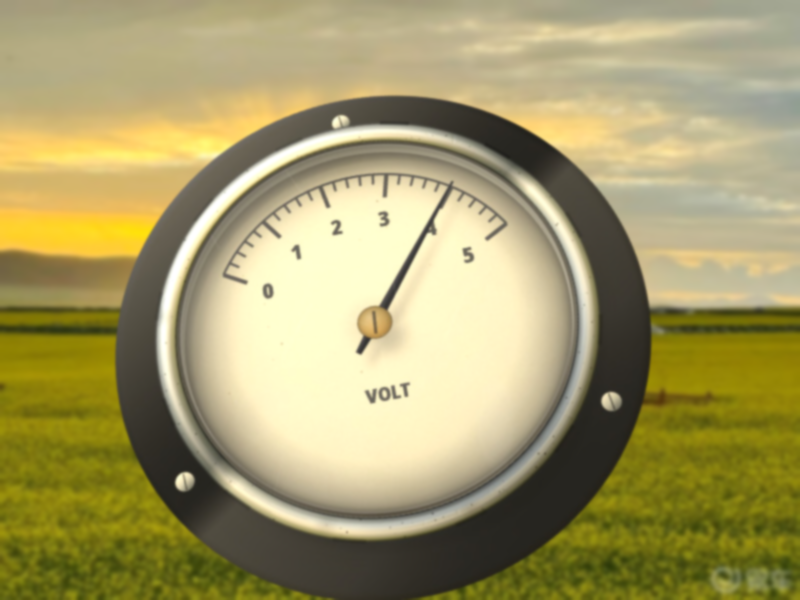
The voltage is 4 (V)
